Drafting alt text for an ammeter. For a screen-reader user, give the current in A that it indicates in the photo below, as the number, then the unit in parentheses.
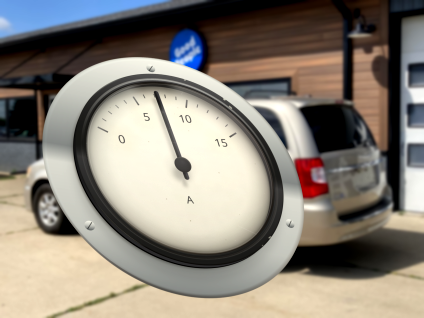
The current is 7 (A)
